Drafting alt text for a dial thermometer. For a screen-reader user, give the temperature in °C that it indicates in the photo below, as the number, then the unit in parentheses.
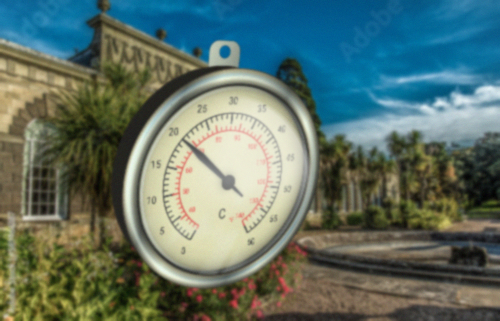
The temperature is 20 (°C)
